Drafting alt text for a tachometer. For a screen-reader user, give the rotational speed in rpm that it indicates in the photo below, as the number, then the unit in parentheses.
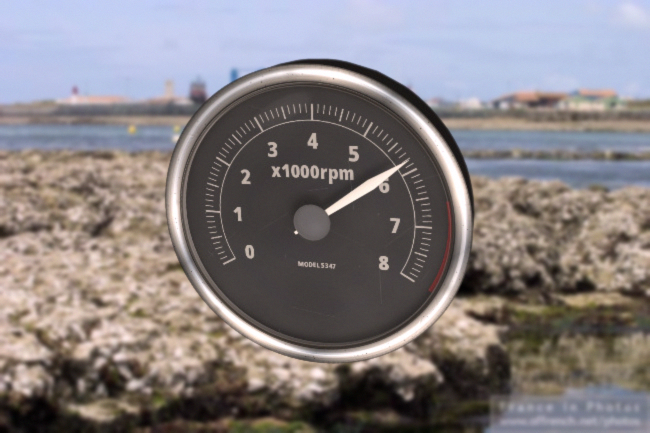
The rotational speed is 5800 (rpm)
